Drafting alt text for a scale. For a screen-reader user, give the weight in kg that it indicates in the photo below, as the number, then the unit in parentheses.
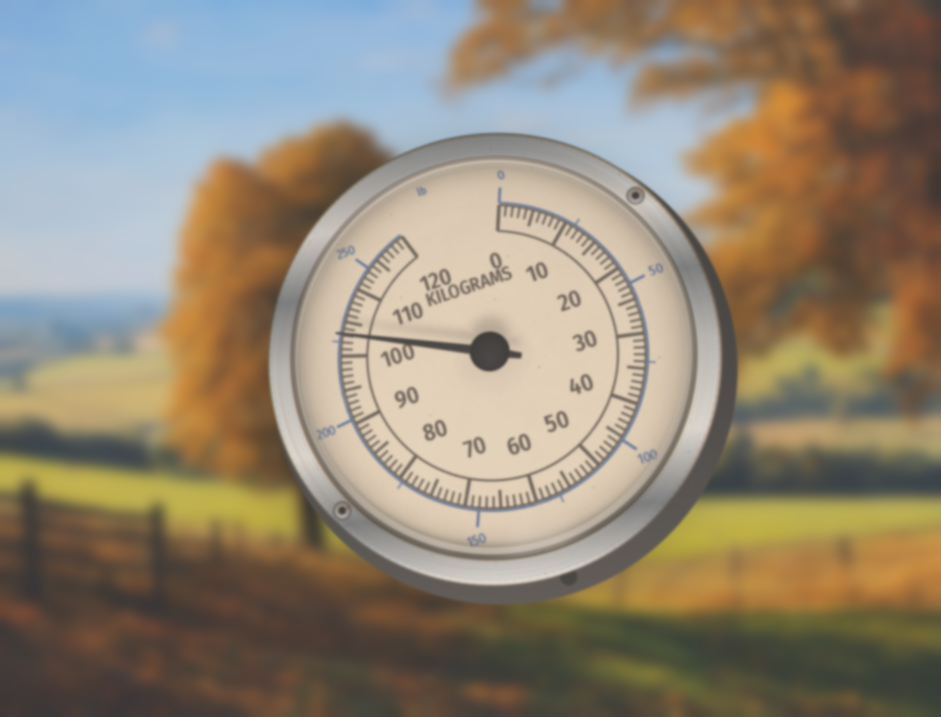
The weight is 103 (kg)
